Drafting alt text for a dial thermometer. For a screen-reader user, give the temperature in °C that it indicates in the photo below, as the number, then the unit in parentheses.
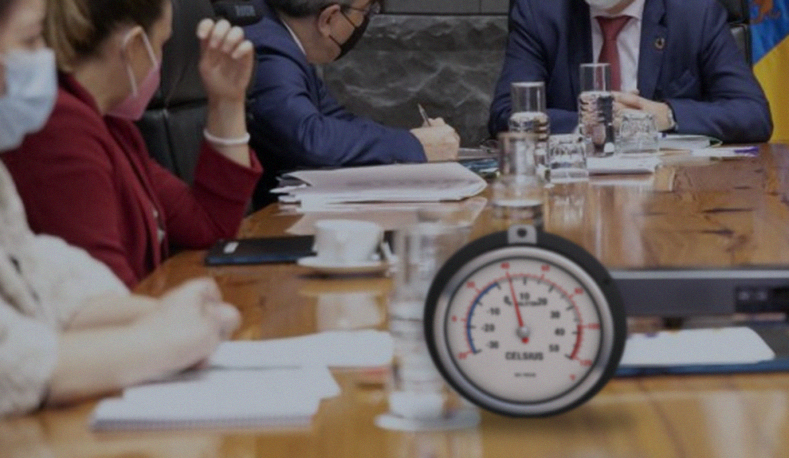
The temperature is 5 (°C)
